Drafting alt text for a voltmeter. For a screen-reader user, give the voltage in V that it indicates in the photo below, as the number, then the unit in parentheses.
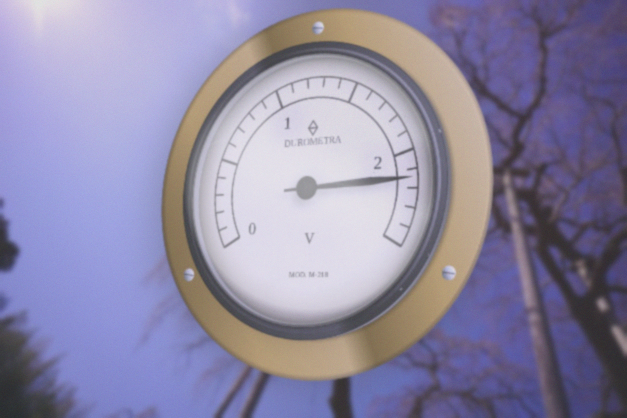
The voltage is 2.15 (V)
